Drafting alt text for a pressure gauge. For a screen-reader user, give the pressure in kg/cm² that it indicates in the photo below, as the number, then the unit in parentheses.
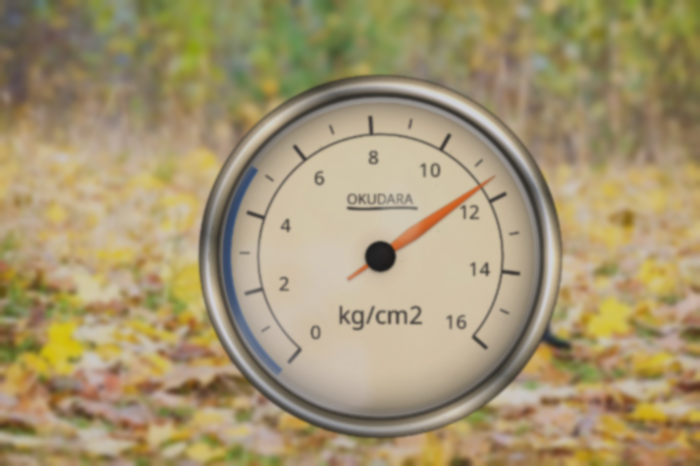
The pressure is 11.5 (kg/cm²)
